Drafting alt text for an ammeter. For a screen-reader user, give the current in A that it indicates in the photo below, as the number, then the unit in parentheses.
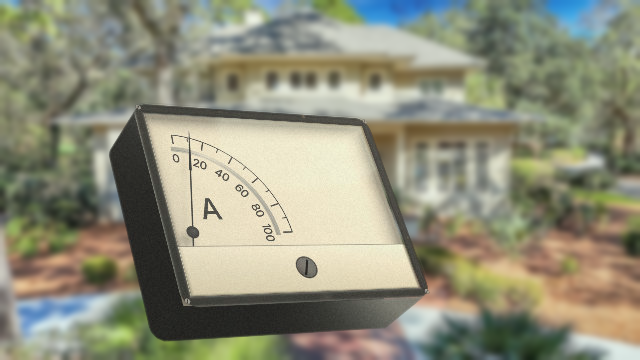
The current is 10 (A)
